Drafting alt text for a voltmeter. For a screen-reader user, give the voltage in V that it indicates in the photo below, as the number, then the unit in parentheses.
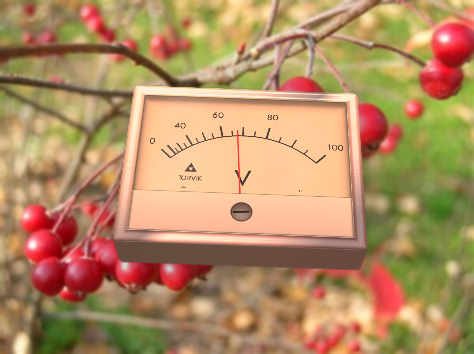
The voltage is 67.5 (V)
